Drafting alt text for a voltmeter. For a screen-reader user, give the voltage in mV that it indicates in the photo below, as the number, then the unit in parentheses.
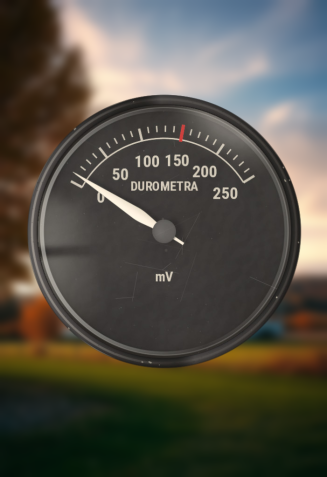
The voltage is 10 (mV)
